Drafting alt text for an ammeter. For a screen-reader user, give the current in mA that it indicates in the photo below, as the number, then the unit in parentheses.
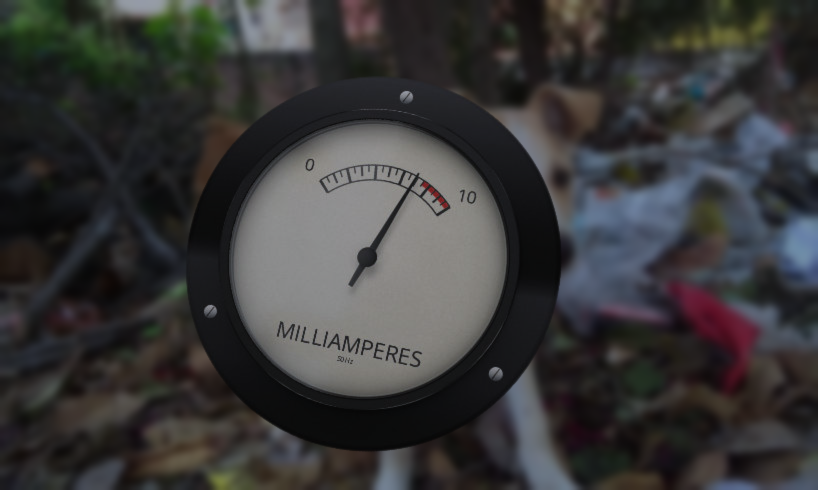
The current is 7 (mA)
